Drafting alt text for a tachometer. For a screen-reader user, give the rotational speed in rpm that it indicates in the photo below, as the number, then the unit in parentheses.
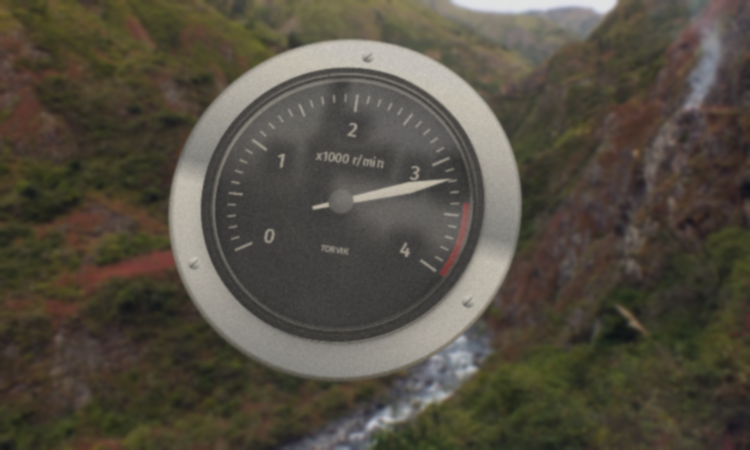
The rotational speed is 3200 (rpm)
